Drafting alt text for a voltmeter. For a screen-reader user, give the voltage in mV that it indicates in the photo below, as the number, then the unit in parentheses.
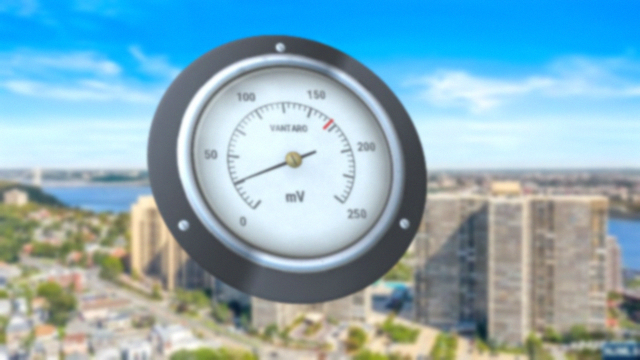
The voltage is 25 (mV)
